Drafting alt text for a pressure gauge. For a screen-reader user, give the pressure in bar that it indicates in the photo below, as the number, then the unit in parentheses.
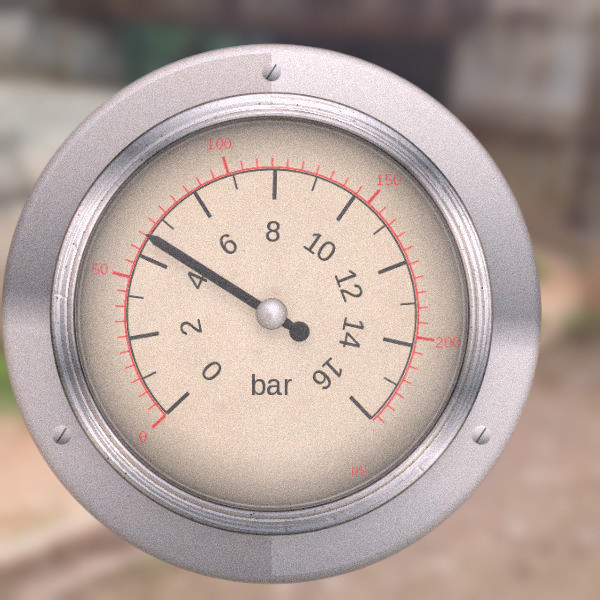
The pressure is 4.5 (bar)
